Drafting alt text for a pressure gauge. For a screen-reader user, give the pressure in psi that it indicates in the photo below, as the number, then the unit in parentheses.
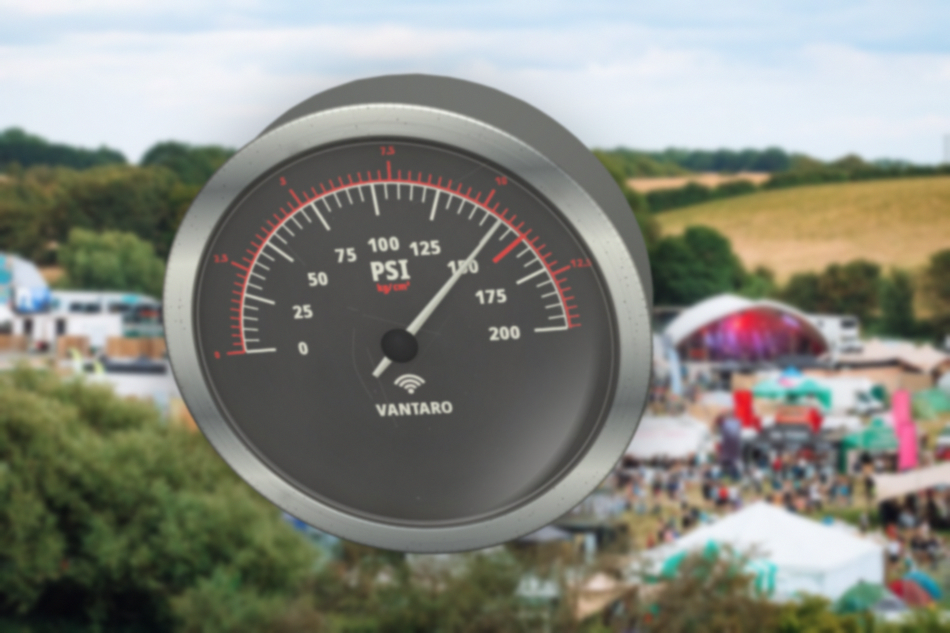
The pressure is 150 (psi)
